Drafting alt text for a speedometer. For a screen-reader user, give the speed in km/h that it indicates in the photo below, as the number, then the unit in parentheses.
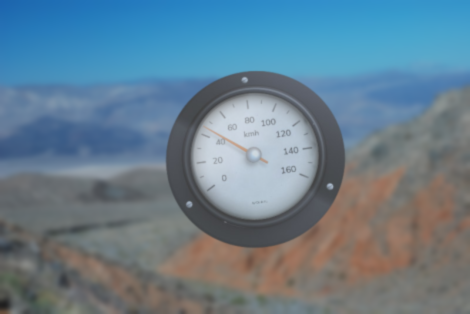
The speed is 45 (km/h)
